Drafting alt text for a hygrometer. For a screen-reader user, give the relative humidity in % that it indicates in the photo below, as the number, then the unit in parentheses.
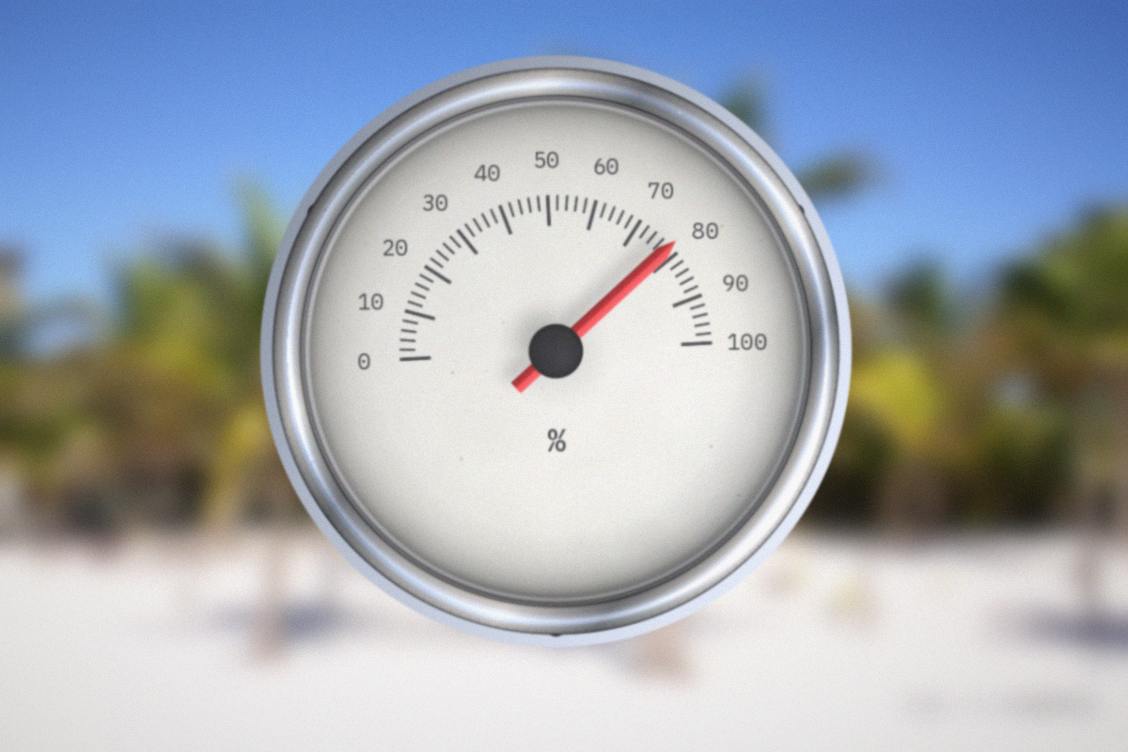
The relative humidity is 78 (%)
